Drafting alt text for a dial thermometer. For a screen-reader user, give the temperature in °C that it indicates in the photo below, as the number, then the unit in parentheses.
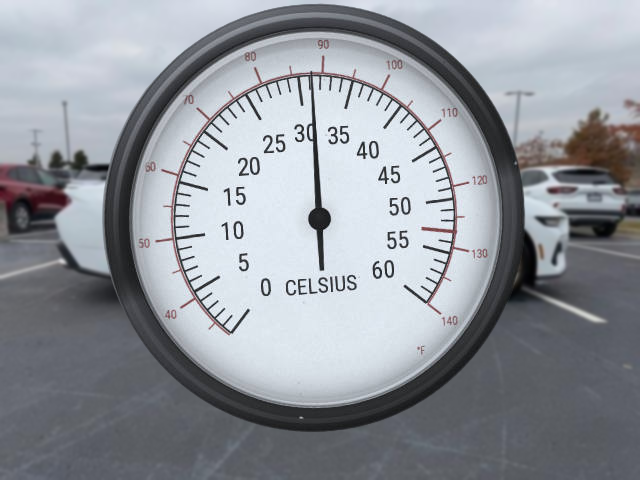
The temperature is 31 (°C)
